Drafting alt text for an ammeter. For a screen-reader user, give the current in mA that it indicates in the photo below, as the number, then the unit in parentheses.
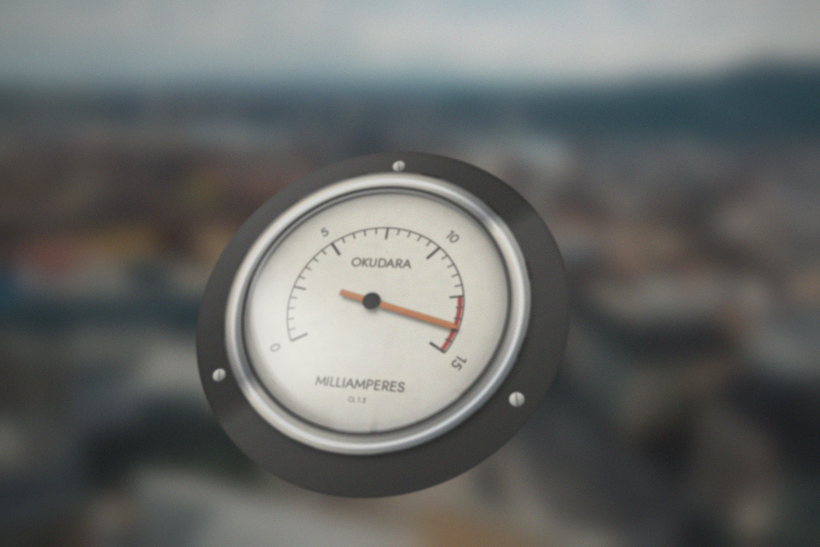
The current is 14 (mA)
